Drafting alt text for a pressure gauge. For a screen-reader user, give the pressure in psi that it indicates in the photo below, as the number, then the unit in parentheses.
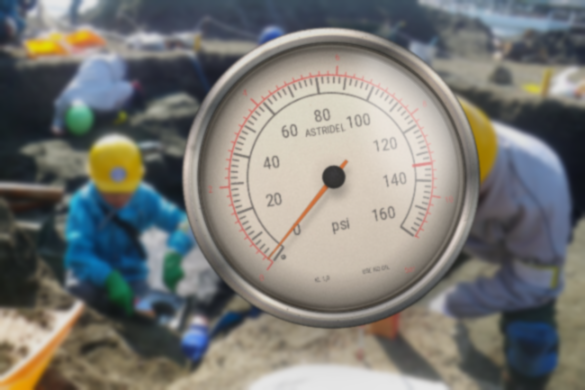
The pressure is 2 (psi)
